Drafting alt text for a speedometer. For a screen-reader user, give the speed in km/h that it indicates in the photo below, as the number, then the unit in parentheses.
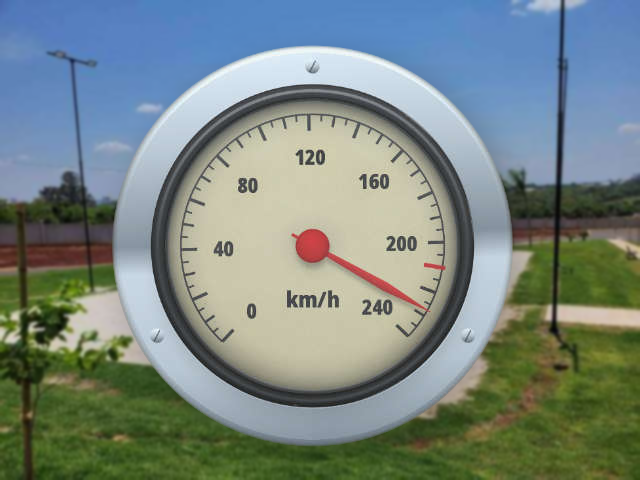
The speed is 227.5 (km/h)
